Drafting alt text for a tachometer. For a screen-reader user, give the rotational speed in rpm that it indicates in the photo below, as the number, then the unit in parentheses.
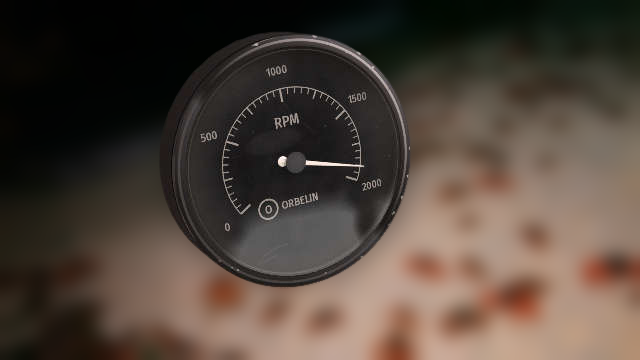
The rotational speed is 1900 (rpm)
